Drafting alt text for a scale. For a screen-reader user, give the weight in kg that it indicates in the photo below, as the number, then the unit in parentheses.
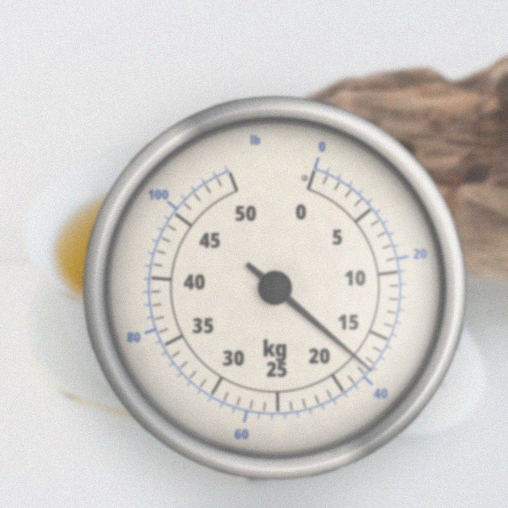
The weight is 17.5 (kg)
